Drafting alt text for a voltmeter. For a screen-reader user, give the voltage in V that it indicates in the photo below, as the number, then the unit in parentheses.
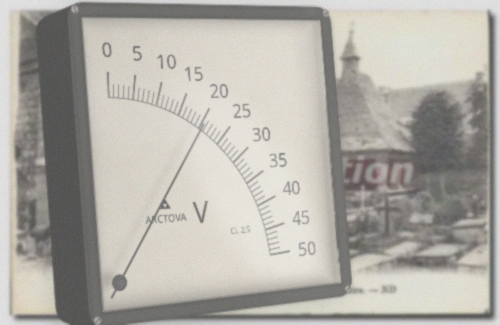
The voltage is 20 (V)
